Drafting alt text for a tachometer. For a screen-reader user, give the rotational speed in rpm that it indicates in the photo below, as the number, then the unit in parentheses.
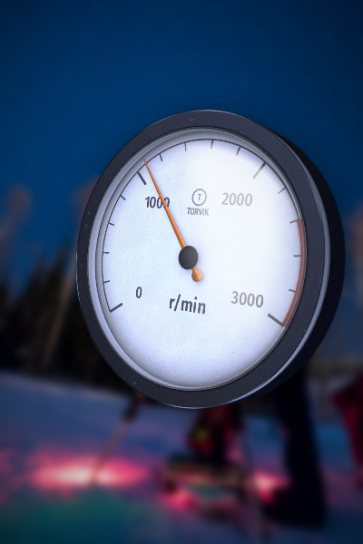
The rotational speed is 1100 (rpm)
